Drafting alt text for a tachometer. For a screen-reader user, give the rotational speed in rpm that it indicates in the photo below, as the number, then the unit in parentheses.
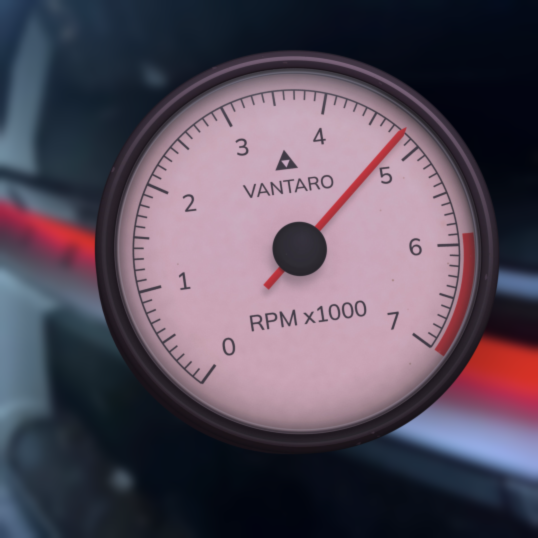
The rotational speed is 4800 (rpm)
